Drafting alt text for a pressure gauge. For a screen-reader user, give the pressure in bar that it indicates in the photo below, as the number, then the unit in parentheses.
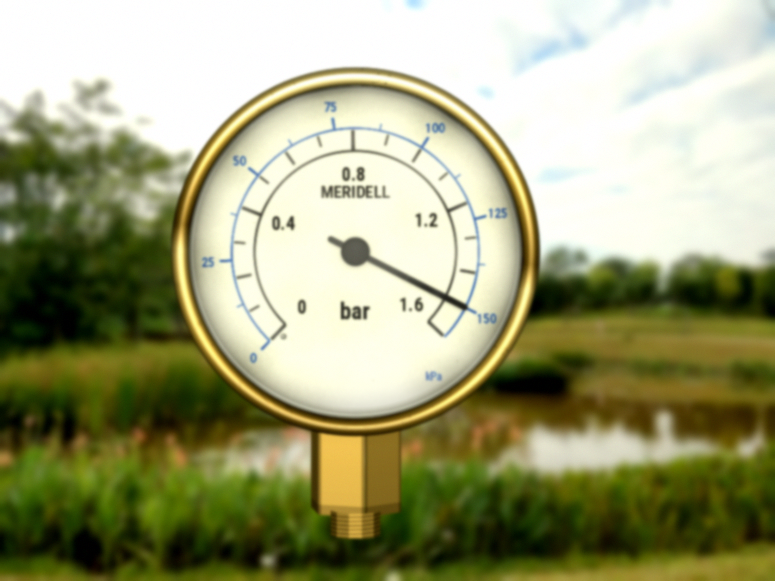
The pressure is 1.5 (bar)
